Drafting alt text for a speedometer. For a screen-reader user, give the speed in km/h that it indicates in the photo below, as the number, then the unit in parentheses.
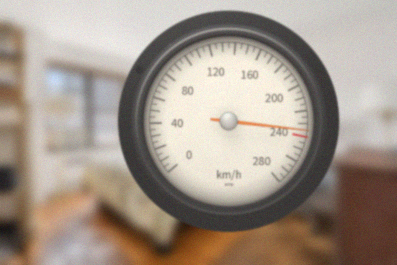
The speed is 235 (km/h)
